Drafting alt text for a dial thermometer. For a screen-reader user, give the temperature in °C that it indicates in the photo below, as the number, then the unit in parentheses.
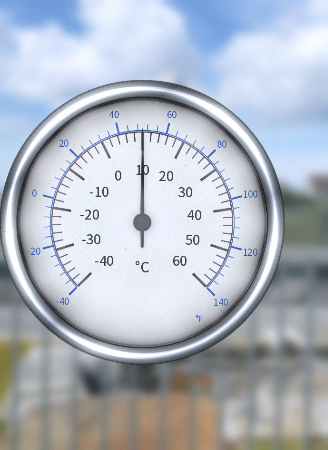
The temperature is 10 (°C)
